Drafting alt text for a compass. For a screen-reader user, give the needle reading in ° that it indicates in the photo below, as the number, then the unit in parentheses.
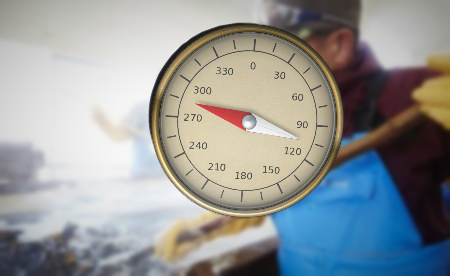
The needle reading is 285 (°)
